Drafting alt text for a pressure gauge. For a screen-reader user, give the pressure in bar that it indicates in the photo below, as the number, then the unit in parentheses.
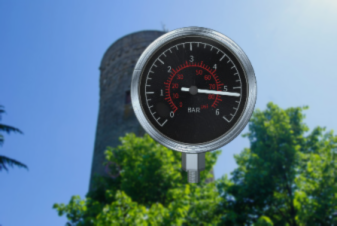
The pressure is 5.2 (bar)
